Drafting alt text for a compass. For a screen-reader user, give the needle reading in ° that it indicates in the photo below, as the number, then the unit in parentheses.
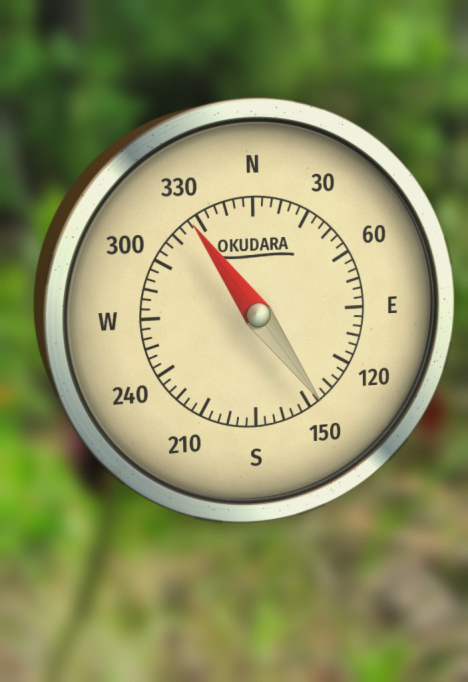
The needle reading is 325 (°)
